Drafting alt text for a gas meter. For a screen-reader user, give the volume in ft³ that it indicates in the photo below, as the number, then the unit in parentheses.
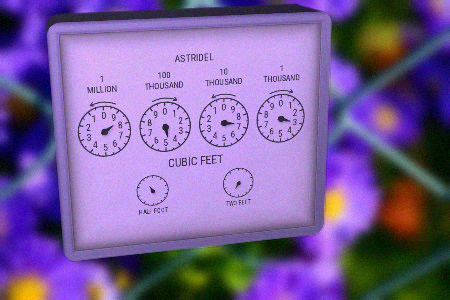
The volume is 847300 (ft³)
